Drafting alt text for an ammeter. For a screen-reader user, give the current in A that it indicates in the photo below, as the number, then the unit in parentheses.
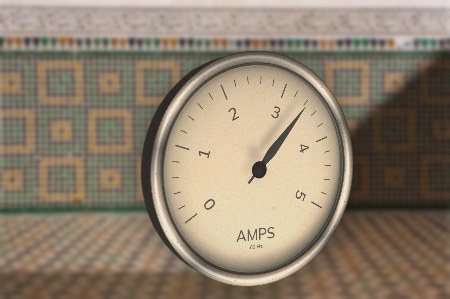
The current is 3.4 (A)
